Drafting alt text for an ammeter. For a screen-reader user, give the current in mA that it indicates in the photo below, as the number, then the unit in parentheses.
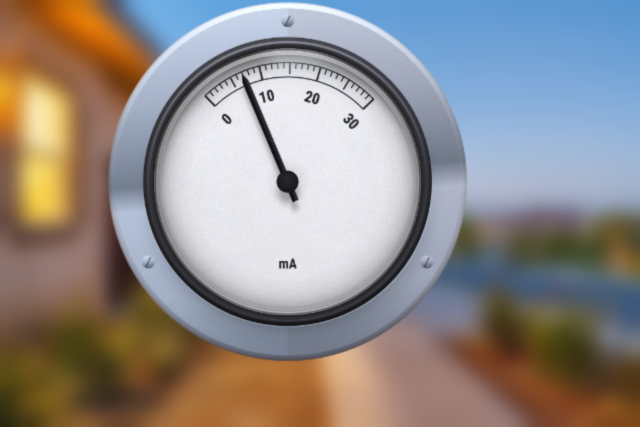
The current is 7 (mA)
